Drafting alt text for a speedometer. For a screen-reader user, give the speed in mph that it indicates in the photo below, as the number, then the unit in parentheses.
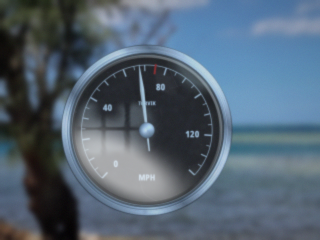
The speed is 67.5 (mph)
